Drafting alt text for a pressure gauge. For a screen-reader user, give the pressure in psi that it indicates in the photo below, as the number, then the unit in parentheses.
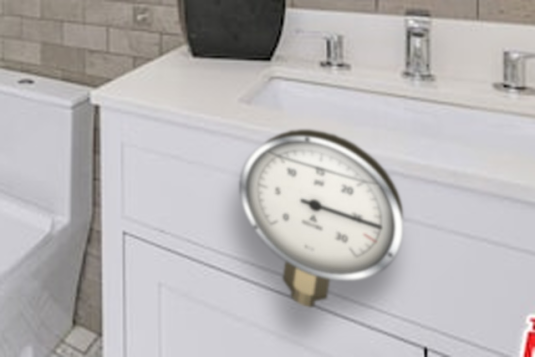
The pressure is 25 (psi)
